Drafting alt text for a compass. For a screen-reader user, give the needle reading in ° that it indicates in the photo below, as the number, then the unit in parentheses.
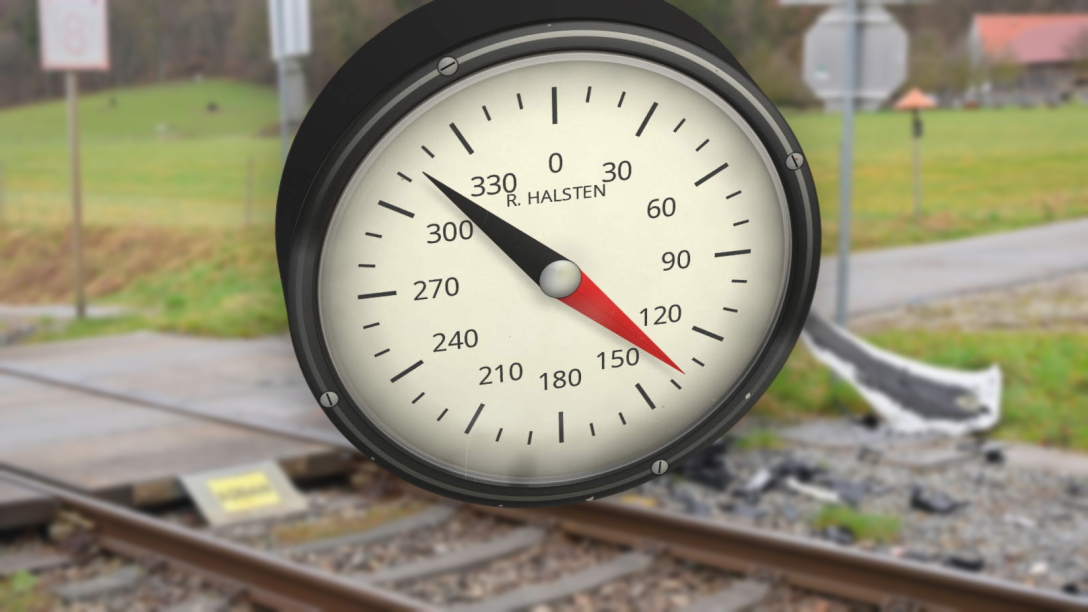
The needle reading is 135 (°)
